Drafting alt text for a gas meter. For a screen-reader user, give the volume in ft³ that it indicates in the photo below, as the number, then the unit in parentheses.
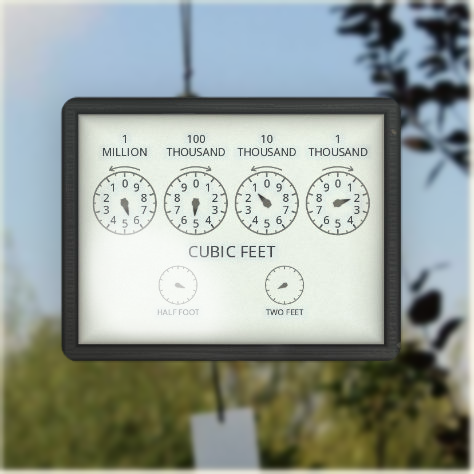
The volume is 551200 (ft³)
